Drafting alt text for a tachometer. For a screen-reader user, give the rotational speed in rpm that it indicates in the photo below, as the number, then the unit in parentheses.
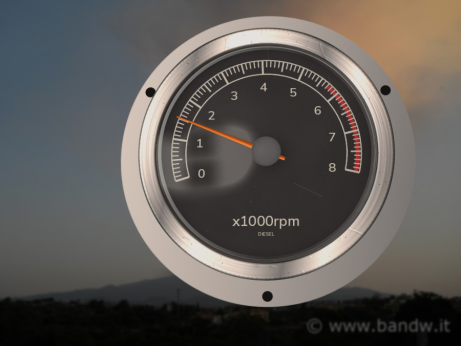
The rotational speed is 1500 (rpm)
